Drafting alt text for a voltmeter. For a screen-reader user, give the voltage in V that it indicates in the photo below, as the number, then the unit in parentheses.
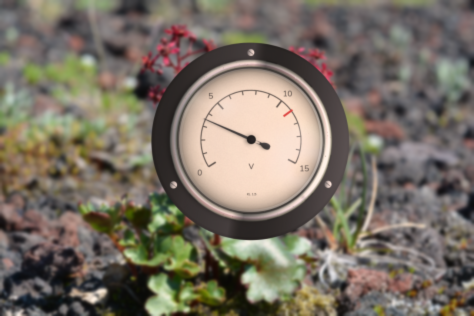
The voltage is 3.5 (V)
